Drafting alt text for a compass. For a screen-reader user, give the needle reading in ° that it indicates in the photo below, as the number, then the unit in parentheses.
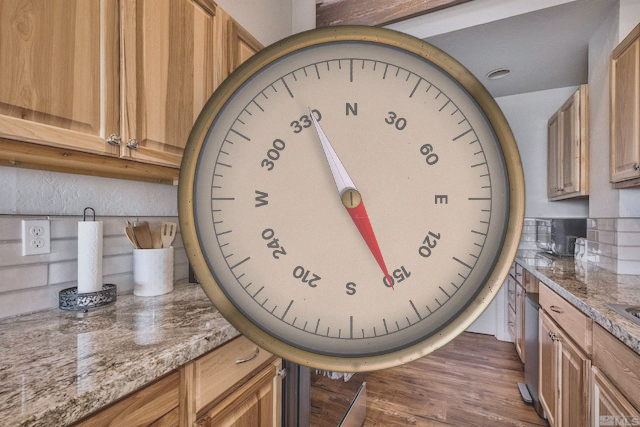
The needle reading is 155 (°)
